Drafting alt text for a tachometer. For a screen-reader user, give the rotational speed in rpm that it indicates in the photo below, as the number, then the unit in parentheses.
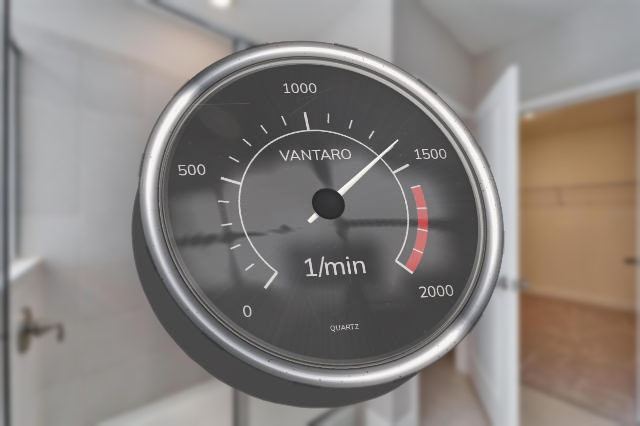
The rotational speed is 1400 (rpm)
